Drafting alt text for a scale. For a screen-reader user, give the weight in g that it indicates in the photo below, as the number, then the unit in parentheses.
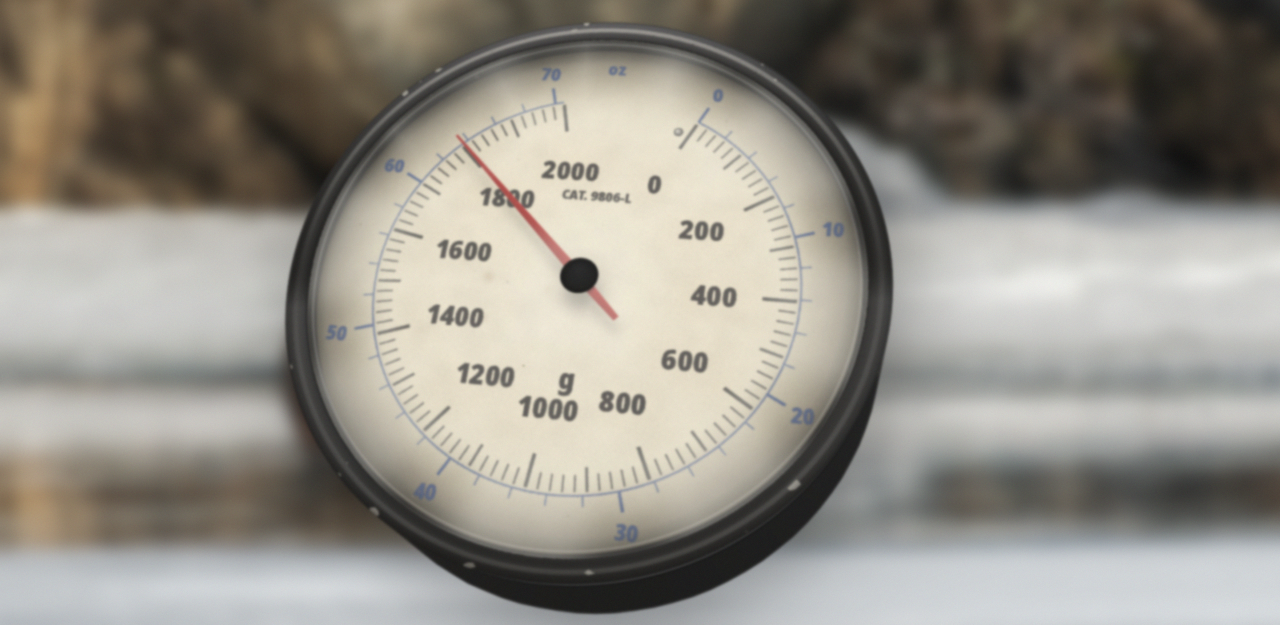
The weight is 1800 (g)
